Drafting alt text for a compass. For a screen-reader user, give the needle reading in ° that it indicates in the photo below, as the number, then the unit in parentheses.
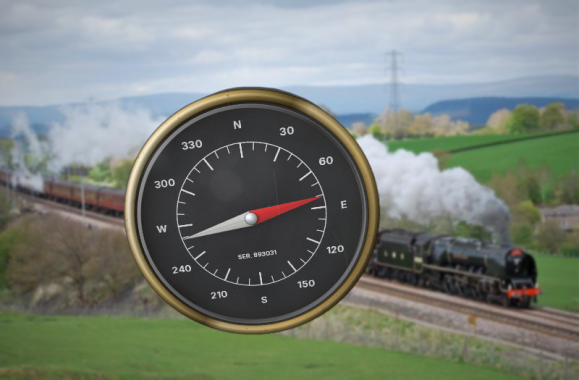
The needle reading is 80 (°)
